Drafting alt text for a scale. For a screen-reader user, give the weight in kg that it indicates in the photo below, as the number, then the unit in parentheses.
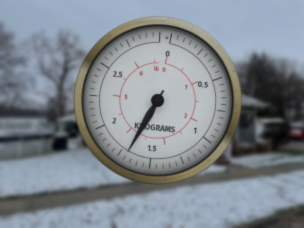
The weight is 1.7 (kg)
